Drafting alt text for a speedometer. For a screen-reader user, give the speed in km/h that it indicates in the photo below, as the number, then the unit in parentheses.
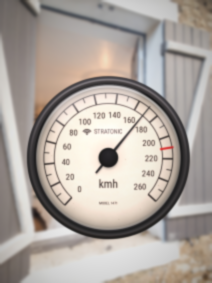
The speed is 170 (km/h)
